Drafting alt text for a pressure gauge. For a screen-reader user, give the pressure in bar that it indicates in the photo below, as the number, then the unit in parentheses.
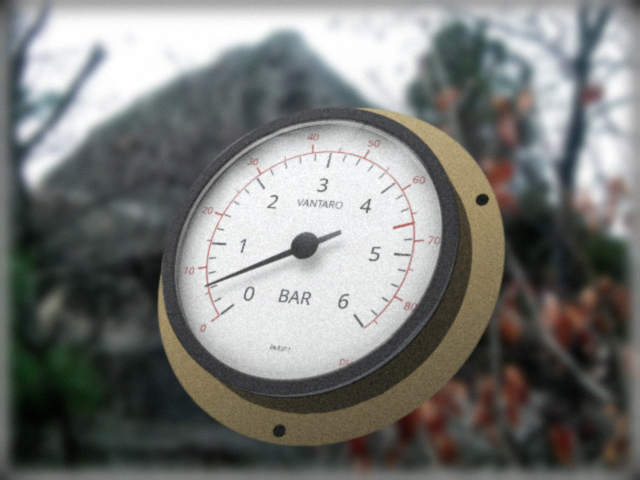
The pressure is 0.4 (bar)
